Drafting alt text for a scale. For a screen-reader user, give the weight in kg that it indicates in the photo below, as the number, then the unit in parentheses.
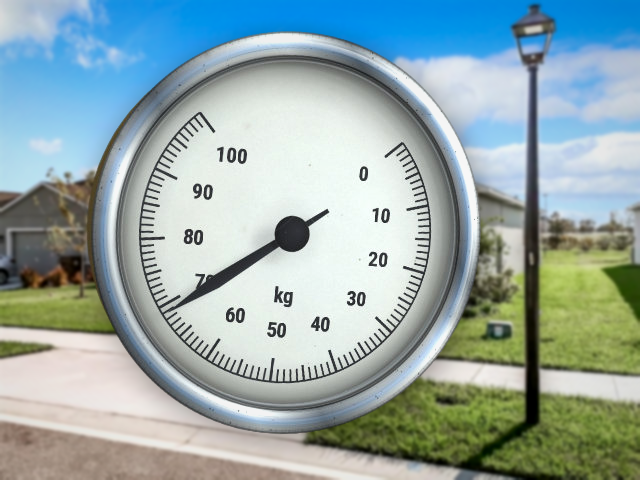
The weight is 69 (kg)
